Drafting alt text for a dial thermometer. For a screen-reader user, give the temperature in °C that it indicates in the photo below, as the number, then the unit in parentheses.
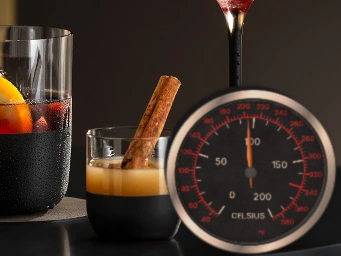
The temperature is 95 (°C)
